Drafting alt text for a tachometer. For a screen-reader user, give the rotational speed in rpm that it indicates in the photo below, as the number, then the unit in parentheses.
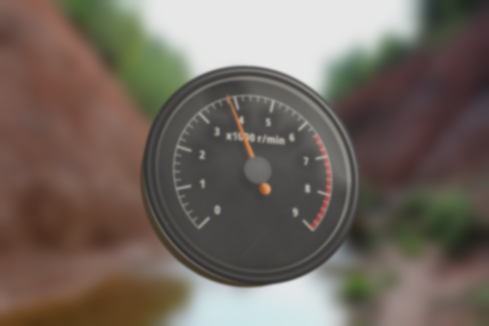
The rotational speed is 3800 (rpm)
